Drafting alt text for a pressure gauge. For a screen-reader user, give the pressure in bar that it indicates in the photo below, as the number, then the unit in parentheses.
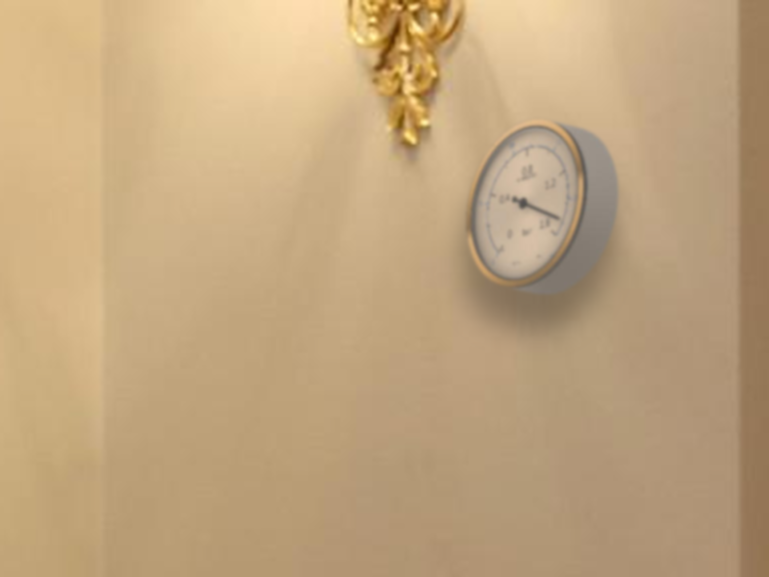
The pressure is 1.5 (bar)
